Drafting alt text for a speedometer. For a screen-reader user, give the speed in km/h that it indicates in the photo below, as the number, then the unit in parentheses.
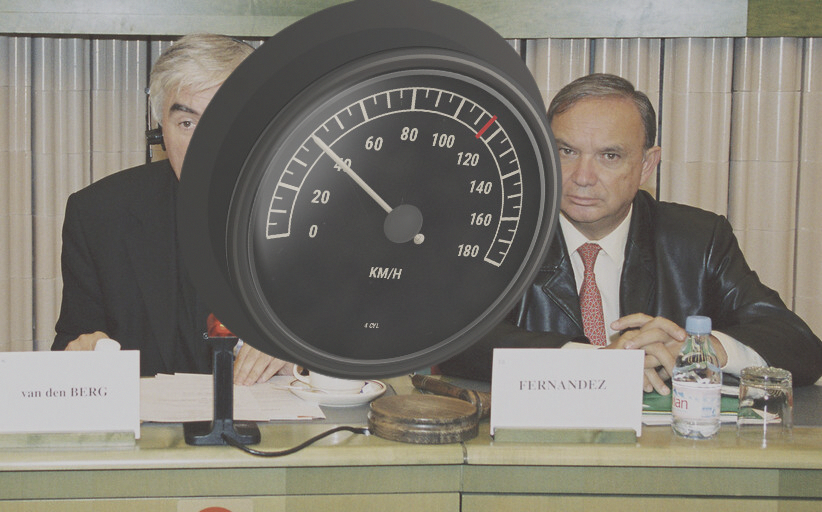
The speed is 40 (km/h)
